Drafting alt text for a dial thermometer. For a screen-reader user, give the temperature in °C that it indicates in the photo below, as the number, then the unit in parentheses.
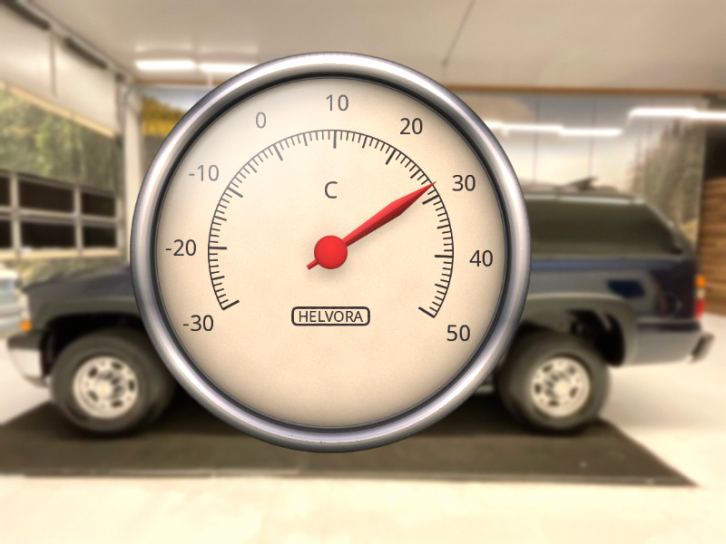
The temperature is 28 (°C)
